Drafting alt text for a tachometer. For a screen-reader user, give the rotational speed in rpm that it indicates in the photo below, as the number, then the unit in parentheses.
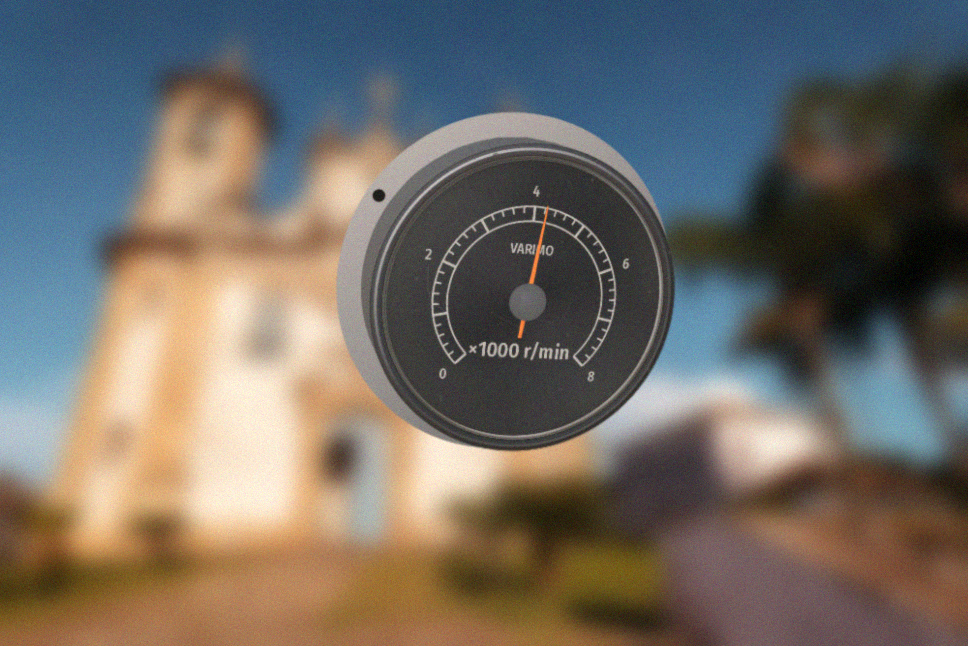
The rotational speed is 4200 (rpm)
